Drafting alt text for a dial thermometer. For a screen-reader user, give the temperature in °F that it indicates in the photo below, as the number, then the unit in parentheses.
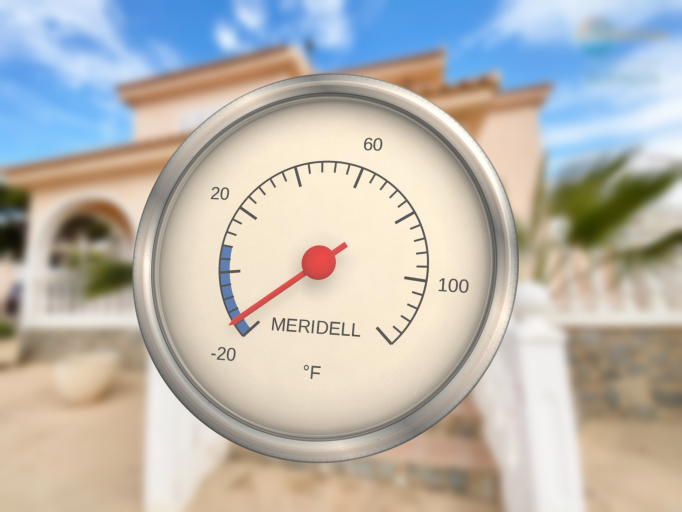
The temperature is -16 (°F)
